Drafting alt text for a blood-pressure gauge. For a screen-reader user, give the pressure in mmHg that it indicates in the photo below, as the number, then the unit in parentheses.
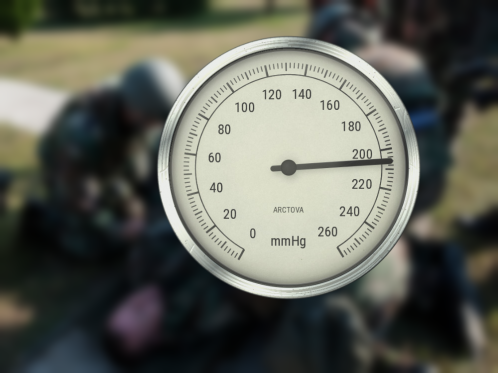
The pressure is 206 (mmHg)
